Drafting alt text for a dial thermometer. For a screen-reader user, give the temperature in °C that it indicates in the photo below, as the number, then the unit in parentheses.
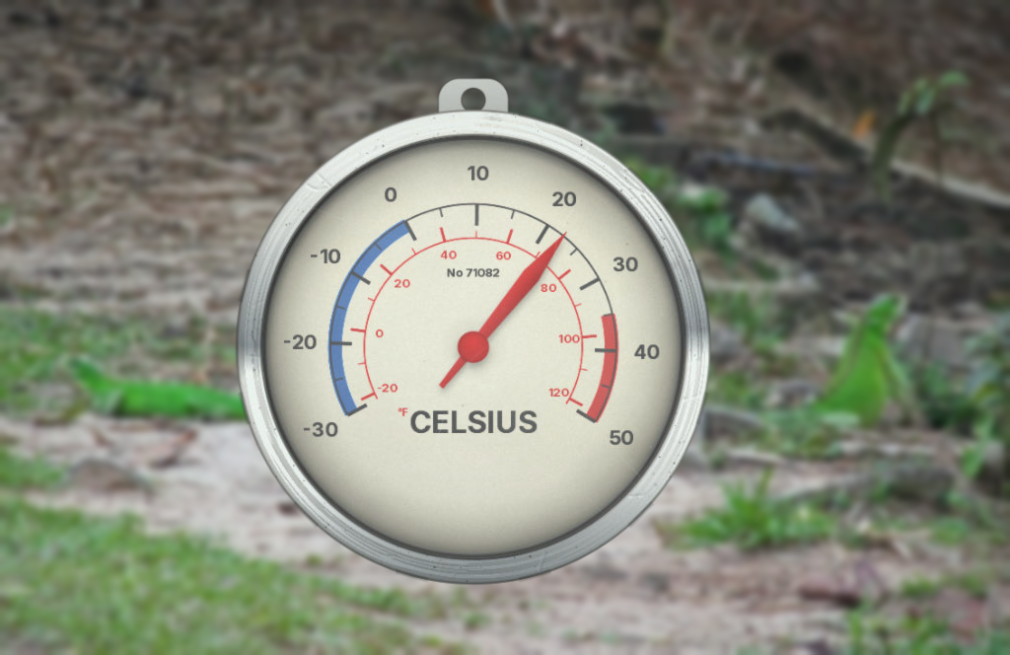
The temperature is 22.5 (°C)
